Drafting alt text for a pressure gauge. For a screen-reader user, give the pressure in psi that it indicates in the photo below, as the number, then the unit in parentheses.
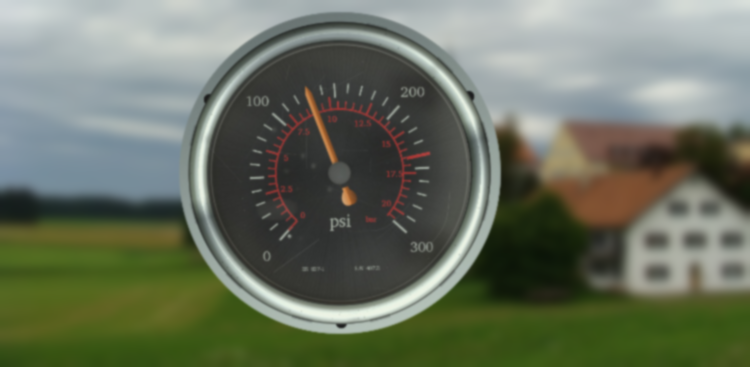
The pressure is 130 (psi)
